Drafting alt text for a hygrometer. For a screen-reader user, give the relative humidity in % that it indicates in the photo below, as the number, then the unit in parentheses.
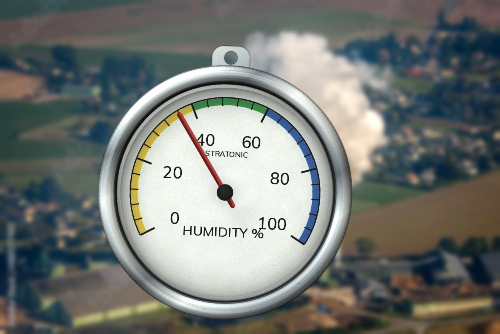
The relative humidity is 36 (%)
